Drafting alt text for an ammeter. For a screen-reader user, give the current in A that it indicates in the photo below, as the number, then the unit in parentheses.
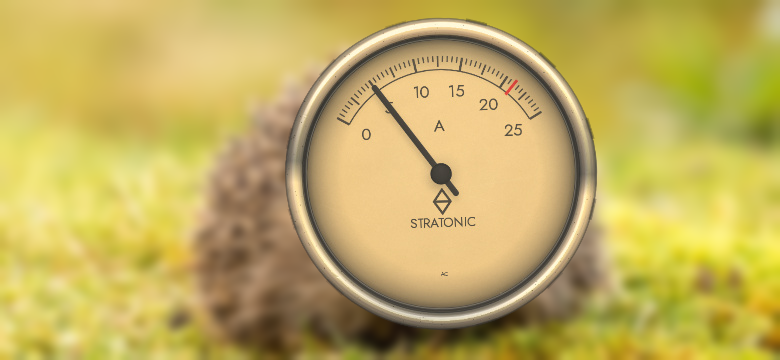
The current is 5 (A)
